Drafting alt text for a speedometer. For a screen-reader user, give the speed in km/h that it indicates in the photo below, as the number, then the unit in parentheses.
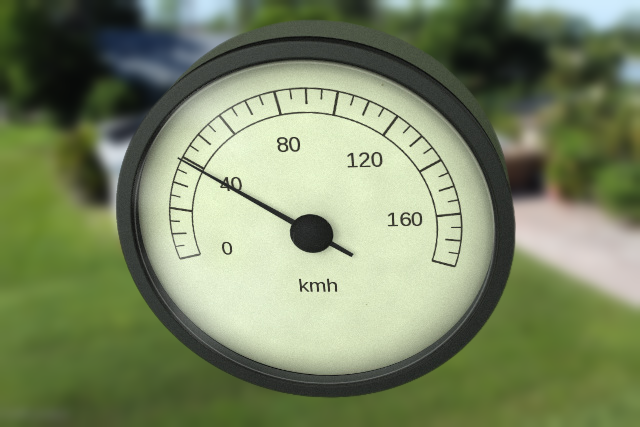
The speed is 40 (km/h)
